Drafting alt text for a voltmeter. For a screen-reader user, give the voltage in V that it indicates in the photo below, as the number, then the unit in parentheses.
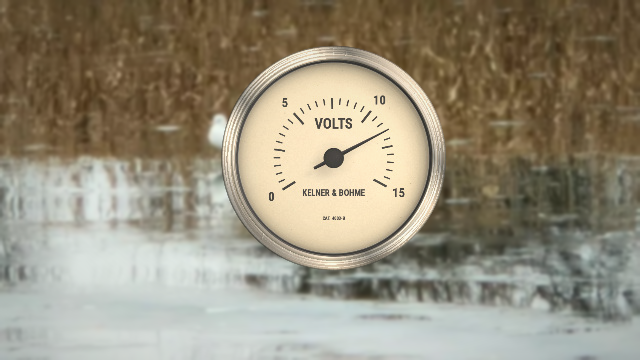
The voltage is 11.5 (V)
